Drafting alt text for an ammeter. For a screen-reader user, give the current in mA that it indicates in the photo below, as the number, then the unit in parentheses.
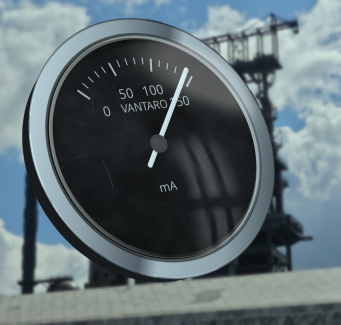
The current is 140 (mA)
